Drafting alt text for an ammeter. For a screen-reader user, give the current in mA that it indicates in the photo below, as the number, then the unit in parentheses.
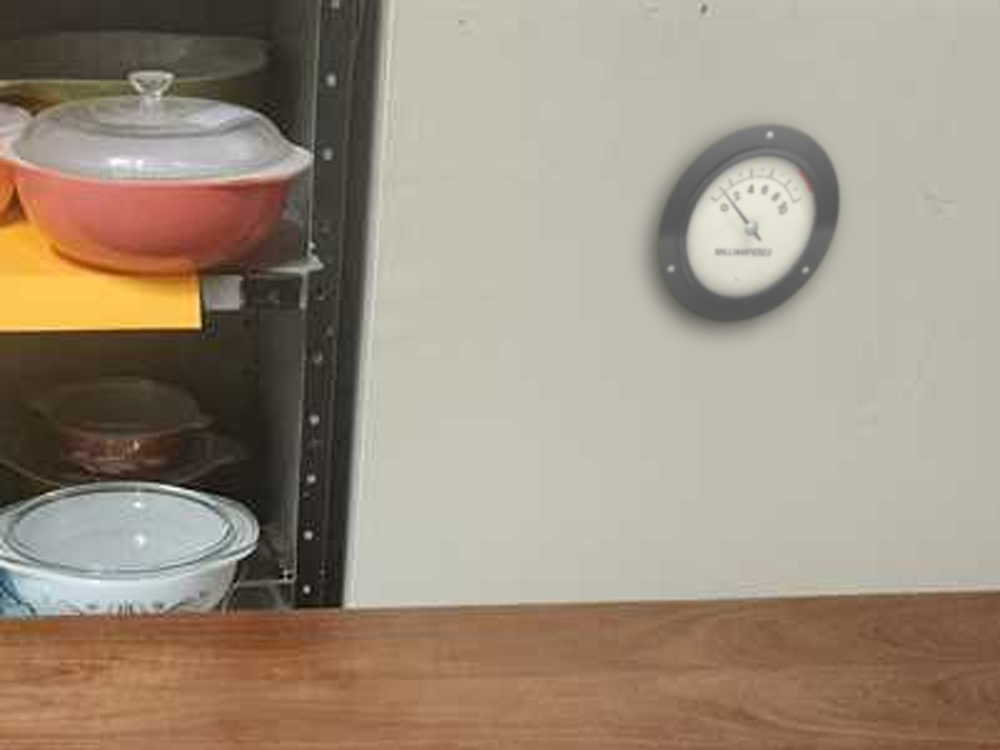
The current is 1 (mA)
